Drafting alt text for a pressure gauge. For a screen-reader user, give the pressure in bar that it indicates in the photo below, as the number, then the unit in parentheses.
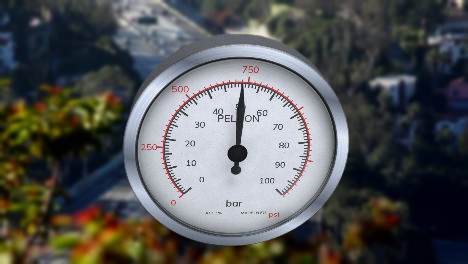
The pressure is 50 (bar)
